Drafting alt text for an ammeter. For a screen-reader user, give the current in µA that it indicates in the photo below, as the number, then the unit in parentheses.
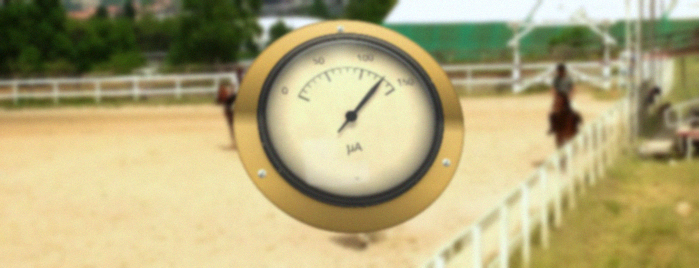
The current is 130 (µA)
